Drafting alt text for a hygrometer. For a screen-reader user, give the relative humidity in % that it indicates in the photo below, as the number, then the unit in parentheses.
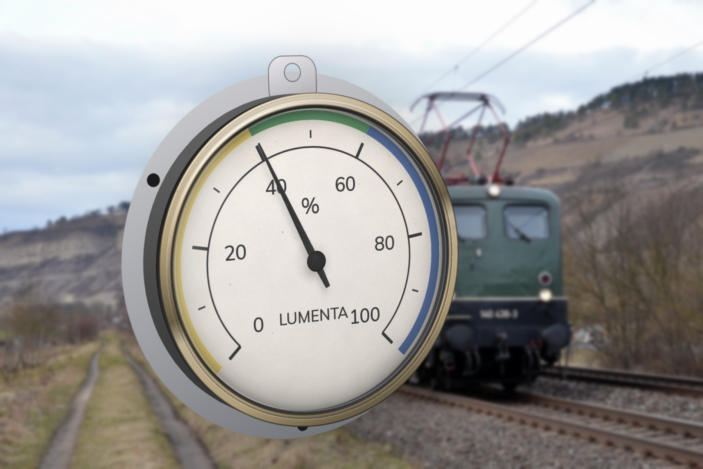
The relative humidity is 40 (%)
